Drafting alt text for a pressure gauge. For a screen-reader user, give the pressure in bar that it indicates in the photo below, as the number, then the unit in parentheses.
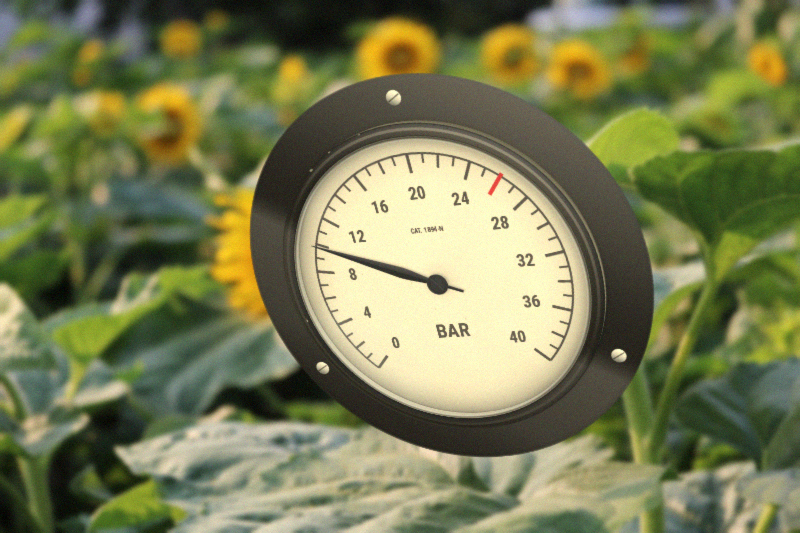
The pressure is 10 (bar)
